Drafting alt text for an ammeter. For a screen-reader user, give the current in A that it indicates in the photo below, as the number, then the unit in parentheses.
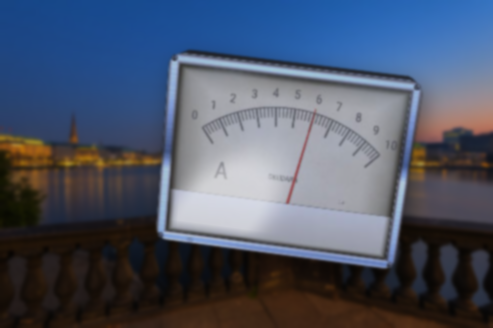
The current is 6 (A)
